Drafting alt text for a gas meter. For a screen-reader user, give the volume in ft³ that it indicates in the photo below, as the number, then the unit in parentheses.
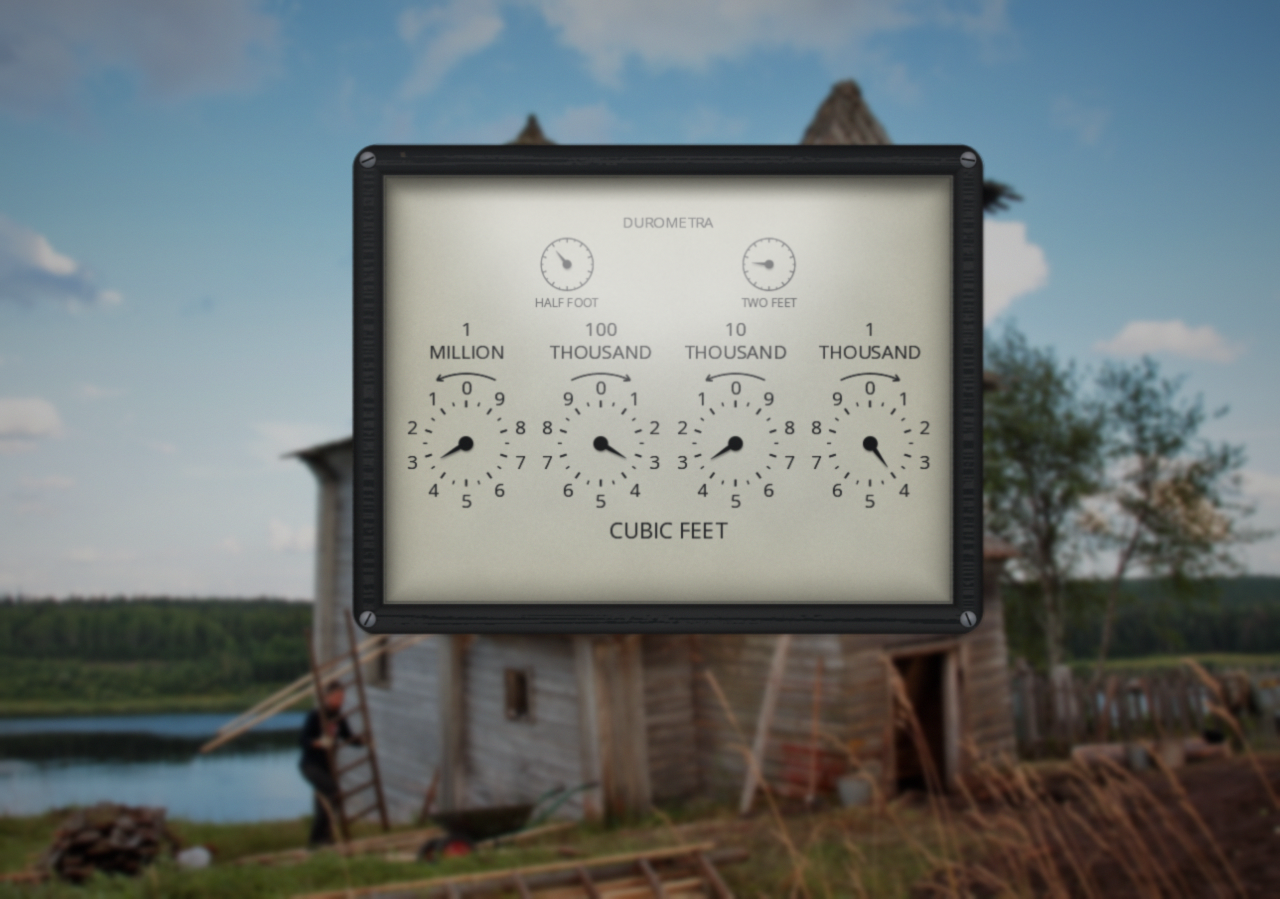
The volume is 333400 (ft³)
